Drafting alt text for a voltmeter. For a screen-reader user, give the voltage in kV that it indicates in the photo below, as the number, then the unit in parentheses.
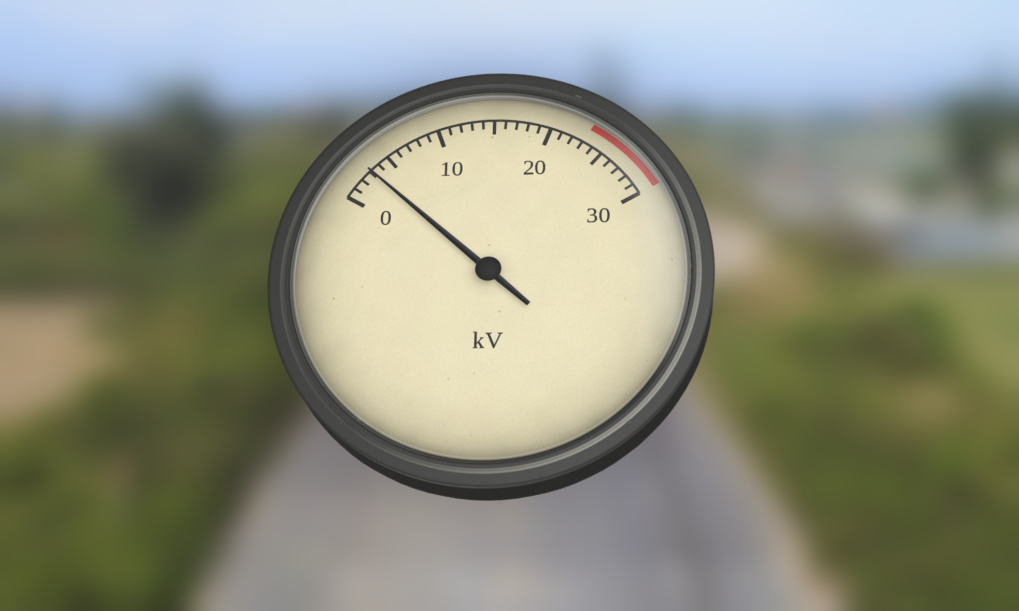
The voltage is 3 (kV)
